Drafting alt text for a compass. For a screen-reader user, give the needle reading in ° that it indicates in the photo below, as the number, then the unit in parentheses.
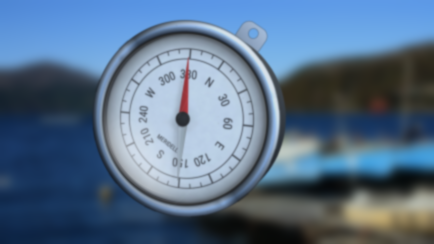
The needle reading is 330 (°)
